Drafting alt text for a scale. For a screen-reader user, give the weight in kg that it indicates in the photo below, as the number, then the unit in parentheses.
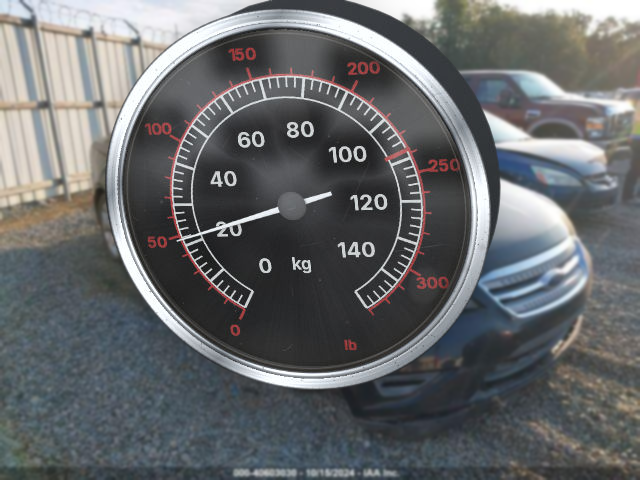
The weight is 22 (kg)
